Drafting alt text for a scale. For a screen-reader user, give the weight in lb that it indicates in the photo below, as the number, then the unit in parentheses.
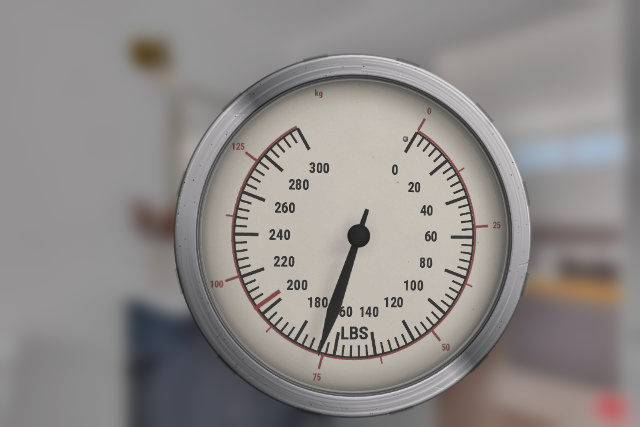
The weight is 168 (lb)
